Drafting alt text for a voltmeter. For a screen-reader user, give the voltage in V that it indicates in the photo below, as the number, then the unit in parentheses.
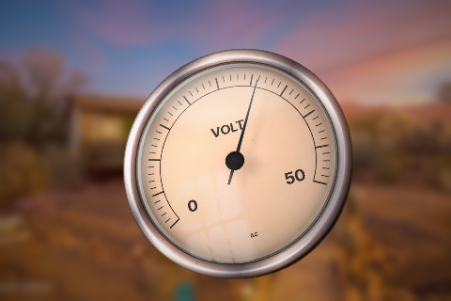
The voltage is 31 (V)
